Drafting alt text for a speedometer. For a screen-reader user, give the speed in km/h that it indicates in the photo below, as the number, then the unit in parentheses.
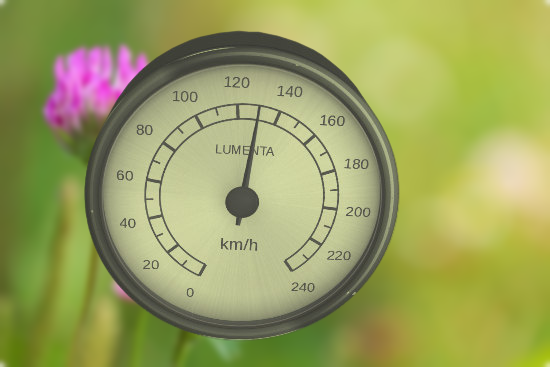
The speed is 130 (km/h)
